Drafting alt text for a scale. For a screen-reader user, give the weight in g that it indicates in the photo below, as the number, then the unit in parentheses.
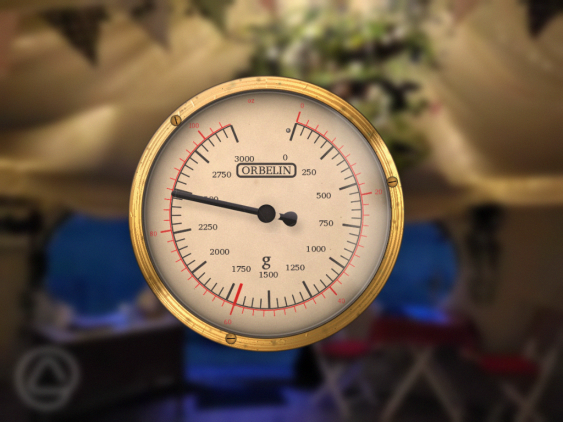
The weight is 2475 (g)
